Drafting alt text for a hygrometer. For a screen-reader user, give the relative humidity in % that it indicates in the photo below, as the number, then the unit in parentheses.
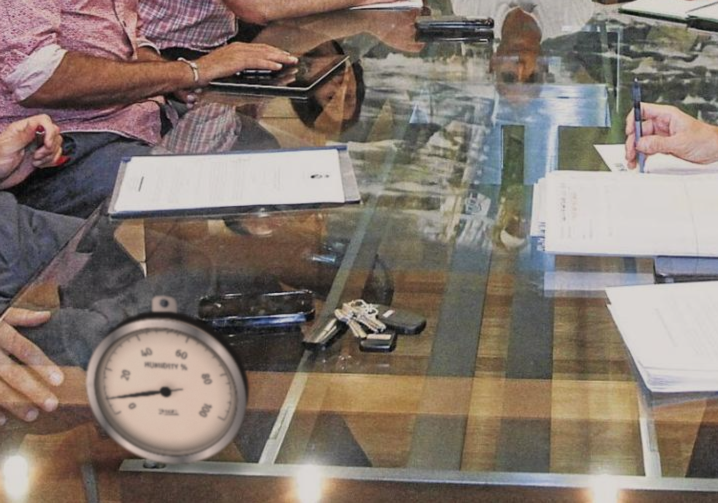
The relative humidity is 8 (%)
